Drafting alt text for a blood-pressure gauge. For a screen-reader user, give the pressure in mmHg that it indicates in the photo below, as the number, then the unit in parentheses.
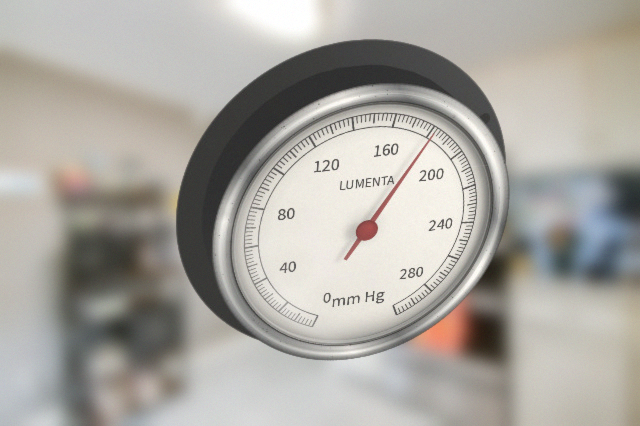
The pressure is 180 (mmHg)
